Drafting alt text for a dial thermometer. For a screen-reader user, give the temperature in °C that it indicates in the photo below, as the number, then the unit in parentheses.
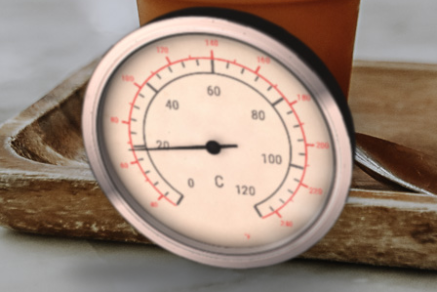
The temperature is 20 (°C)
